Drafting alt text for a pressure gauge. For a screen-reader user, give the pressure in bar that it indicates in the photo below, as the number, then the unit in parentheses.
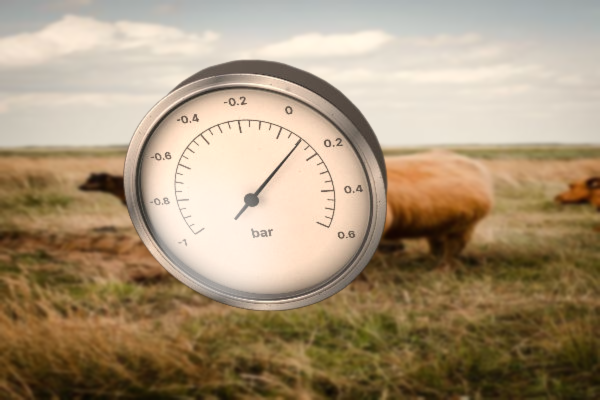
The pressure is 0.1 (bar)
